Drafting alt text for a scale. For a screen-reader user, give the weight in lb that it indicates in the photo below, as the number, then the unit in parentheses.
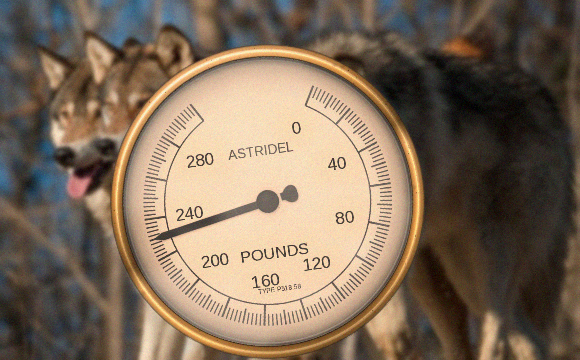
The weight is 230 (lb)
